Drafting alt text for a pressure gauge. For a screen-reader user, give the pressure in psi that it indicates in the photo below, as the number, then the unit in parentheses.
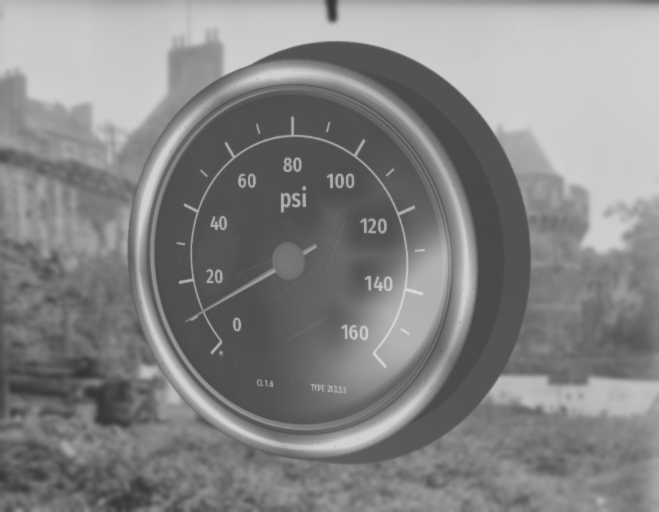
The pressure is 10 (psi)
